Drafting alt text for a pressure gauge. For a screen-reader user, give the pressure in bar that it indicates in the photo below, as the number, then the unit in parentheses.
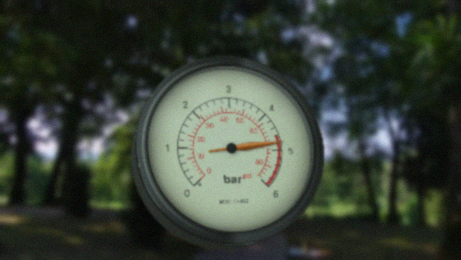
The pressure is 4.8 (bar)
